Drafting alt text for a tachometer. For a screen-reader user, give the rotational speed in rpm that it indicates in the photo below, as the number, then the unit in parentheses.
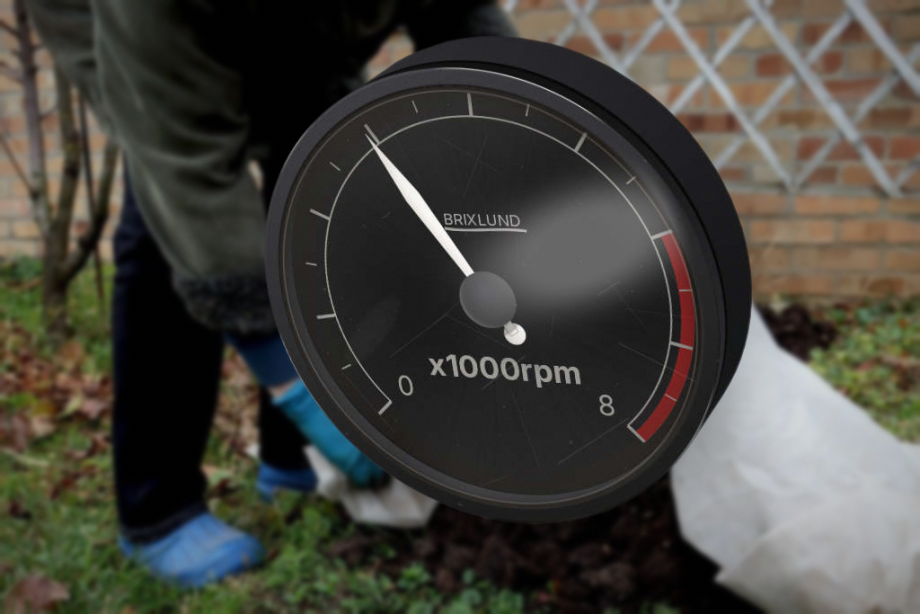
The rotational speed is 3000 (rpm)
